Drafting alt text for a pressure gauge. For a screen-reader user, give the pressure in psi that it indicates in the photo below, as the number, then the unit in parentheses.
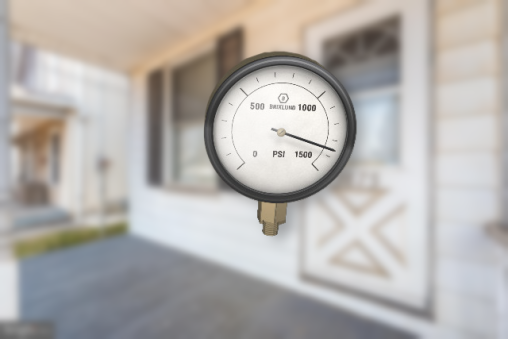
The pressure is 1350 (psi)
